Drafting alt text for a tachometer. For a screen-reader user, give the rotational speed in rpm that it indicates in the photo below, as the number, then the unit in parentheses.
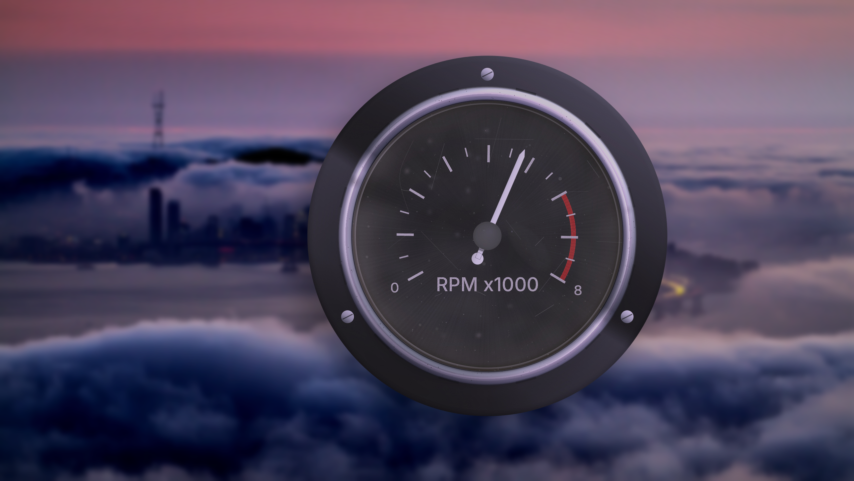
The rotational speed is 4750 (rpm)
